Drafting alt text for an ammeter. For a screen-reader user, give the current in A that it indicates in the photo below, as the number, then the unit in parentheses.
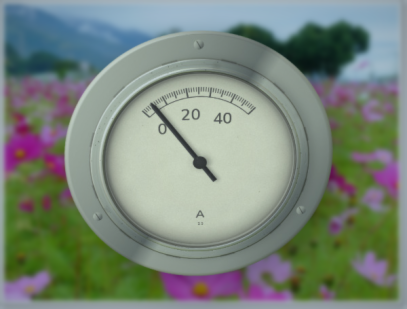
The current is 5 (A)
